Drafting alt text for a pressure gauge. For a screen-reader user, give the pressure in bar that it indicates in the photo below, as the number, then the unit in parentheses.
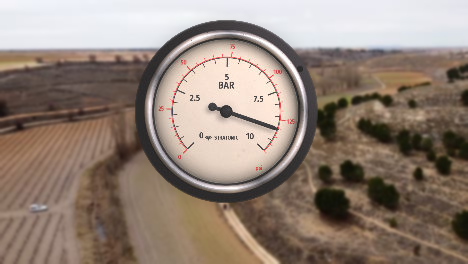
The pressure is 9 (bar)
